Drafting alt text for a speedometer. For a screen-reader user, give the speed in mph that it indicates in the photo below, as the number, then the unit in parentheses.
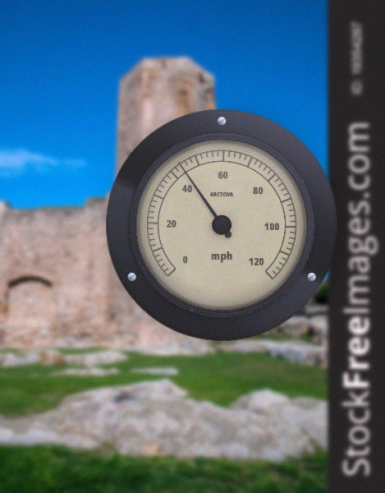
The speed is 44 (mph)
